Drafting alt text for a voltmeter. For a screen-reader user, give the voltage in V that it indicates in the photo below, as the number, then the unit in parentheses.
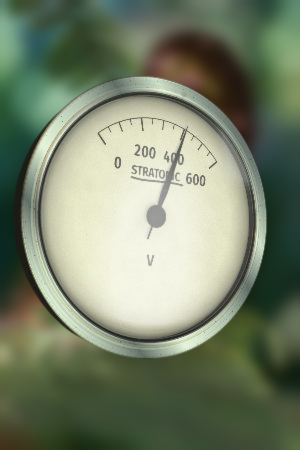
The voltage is 400 (V)
